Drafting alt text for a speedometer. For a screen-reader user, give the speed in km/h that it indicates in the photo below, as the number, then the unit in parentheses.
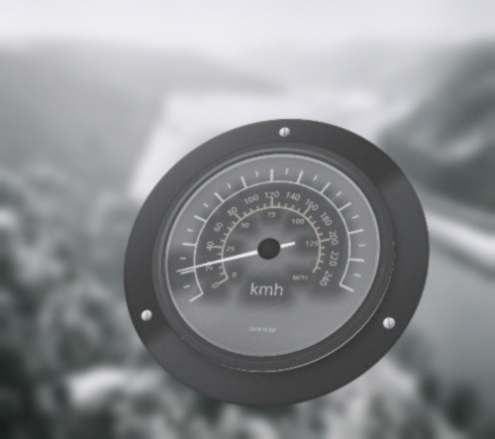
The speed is 20 (km/h)
